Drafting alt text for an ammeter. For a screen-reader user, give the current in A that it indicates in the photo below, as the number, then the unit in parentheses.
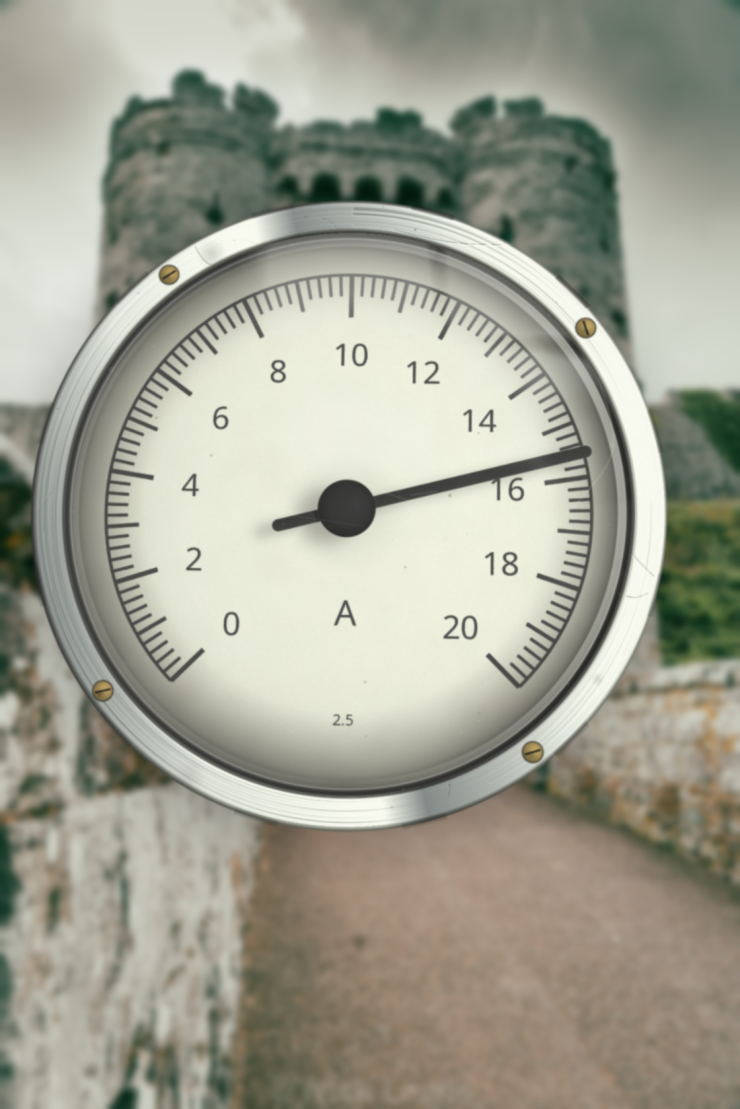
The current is 15.6 (A)
